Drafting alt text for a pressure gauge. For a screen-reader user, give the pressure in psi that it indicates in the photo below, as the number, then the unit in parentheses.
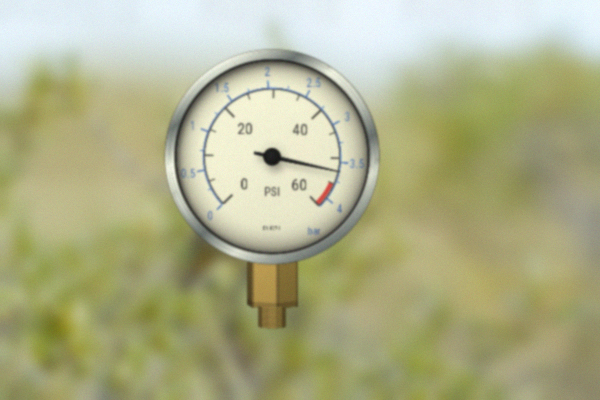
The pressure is 52.5 (psi)
